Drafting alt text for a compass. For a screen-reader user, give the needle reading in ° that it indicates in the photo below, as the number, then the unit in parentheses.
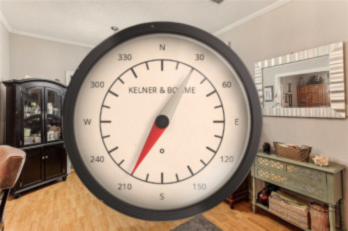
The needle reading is 210 (°)
